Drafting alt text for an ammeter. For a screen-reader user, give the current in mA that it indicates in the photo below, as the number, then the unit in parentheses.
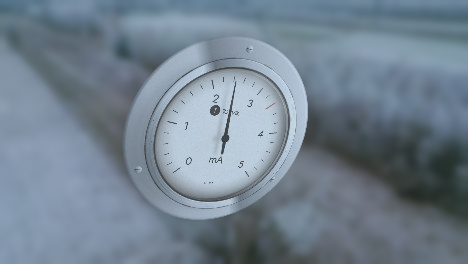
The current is 2.4 (mA)
